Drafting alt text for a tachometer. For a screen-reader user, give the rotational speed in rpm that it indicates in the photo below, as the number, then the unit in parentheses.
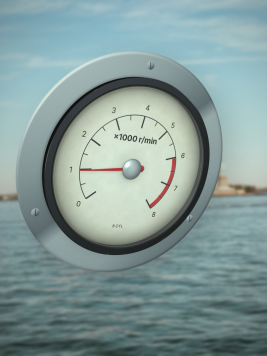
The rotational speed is 1000 (rpm)
